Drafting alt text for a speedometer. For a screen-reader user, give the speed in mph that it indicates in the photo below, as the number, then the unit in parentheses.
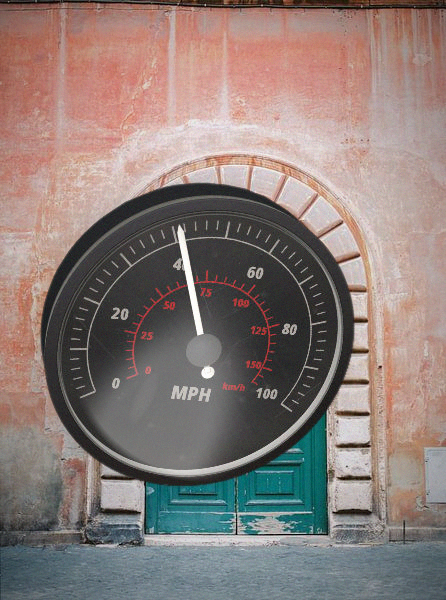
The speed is 41 (mph)
